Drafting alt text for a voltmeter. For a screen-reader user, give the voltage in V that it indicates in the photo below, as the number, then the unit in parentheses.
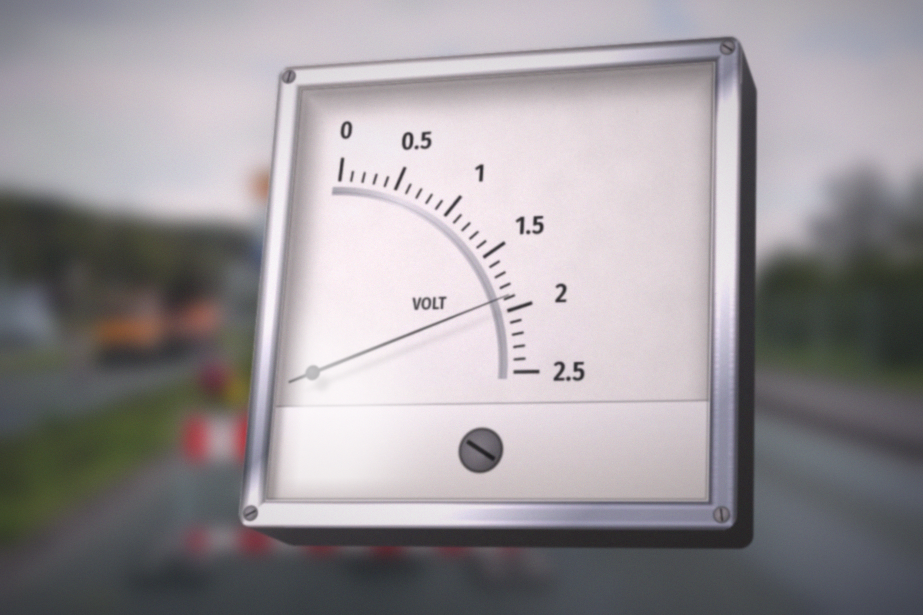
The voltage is 1.9 (V)
